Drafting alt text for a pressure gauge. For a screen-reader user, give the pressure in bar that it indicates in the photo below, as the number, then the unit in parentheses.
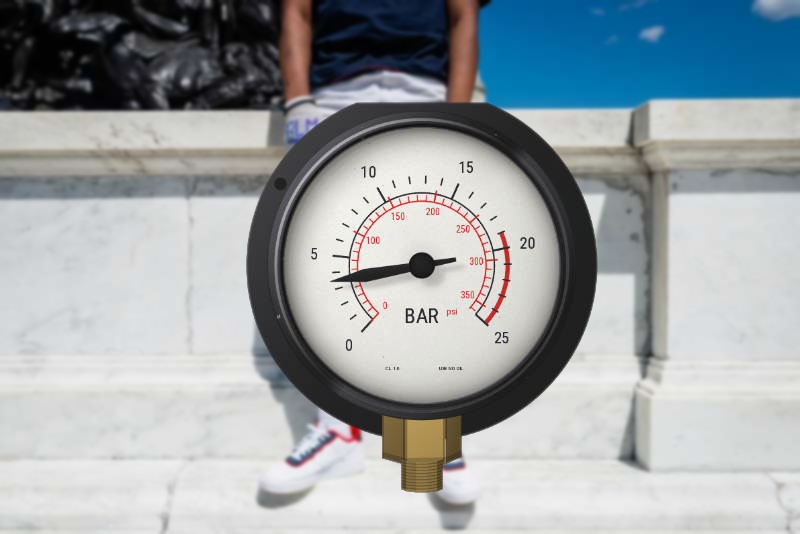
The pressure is 3.5 (bar)
